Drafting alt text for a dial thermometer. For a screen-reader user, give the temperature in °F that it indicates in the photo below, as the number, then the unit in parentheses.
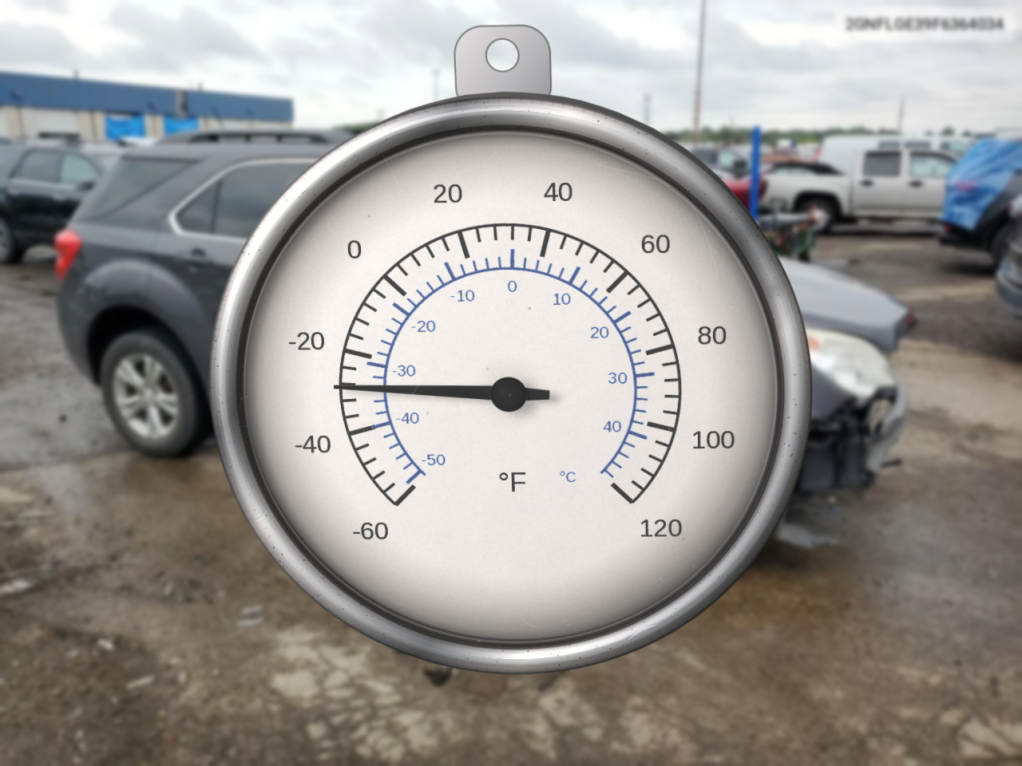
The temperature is -28 (°F)
